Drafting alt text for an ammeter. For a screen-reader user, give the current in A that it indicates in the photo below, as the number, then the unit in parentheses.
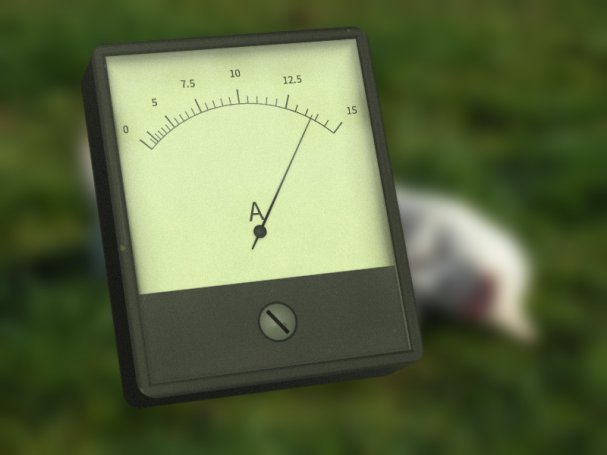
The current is 13.75 (A)
